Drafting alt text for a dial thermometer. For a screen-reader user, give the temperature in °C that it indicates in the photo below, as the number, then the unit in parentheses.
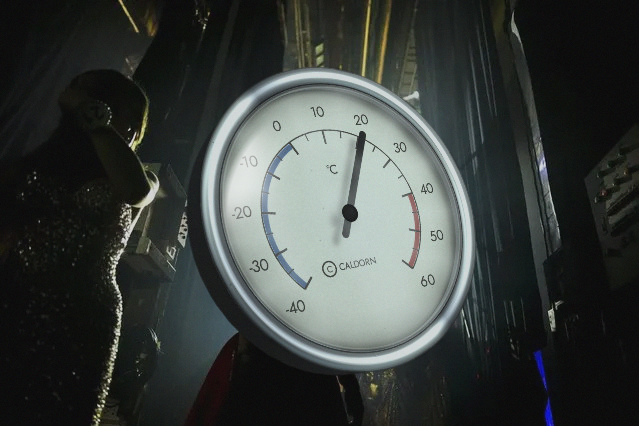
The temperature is 20 (°C)
